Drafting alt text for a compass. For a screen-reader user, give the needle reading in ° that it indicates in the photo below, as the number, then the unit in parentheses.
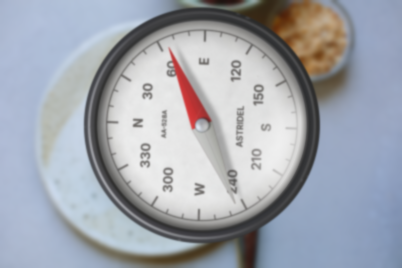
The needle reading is 65 (°)
